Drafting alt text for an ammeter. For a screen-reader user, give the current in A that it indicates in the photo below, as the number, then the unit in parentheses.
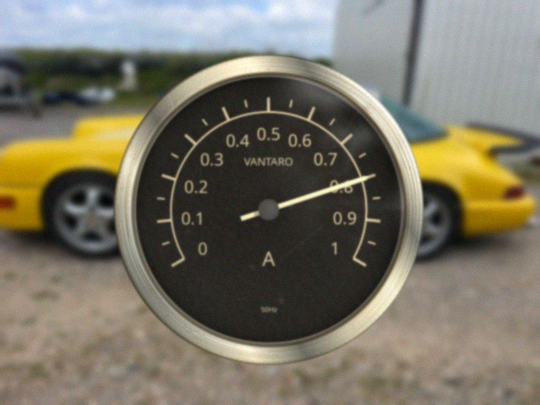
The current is 0.8 (A)
